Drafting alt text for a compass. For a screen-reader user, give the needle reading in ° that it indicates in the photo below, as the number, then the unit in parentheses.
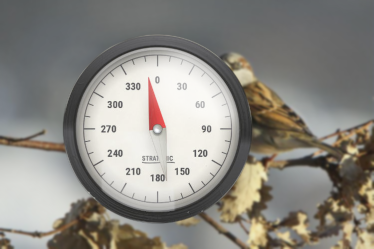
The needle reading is 350 (°)
